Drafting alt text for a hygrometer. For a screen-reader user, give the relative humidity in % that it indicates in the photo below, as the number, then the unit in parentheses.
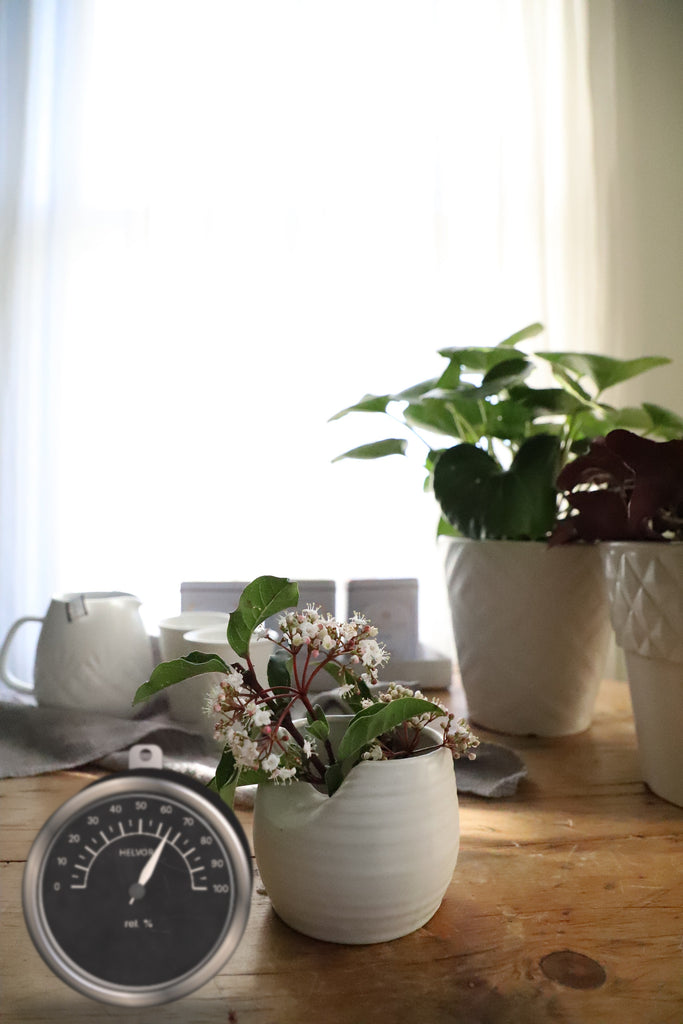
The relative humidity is 65 (%)
